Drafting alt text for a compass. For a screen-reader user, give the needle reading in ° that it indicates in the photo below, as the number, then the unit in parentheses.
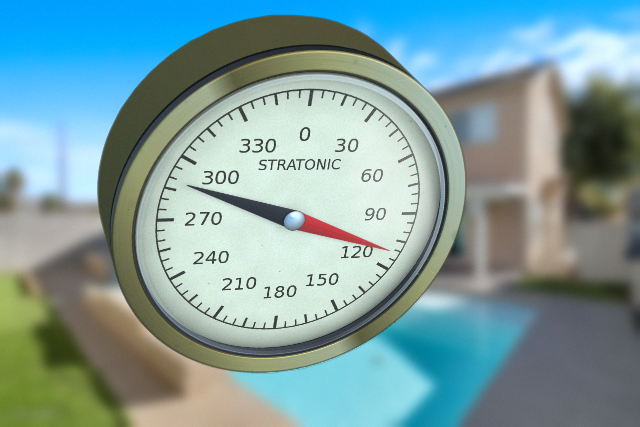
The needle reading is 110 (°)
